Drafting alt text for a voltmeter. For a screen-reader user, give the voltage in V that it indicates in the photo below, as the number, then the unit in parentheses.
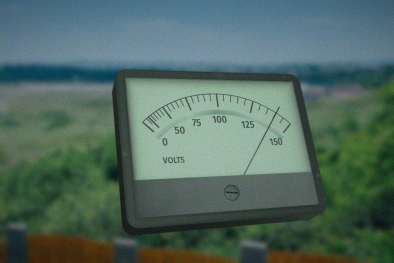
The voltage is 140 (V)
